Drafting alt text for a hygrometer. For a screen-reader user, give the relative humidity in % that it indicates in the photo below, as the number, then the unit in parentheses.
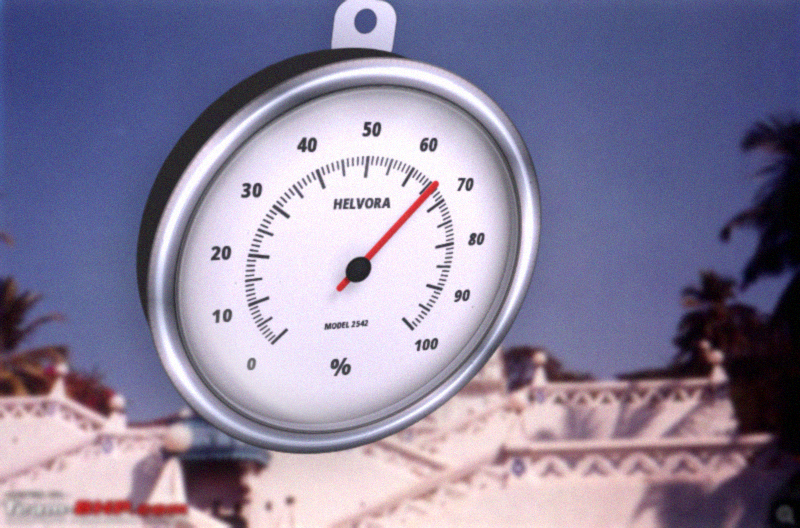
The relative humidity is 65 (%)
